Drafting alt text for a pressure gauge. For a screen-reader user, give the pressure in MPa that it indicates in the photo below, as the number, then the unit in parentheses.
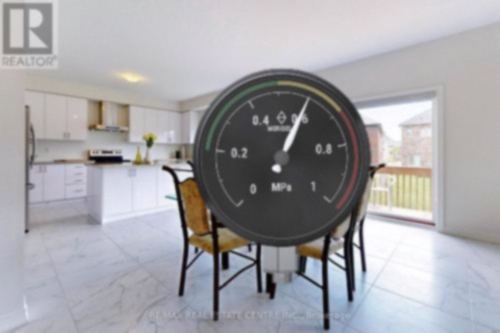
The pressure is 0.6 (MPa)
